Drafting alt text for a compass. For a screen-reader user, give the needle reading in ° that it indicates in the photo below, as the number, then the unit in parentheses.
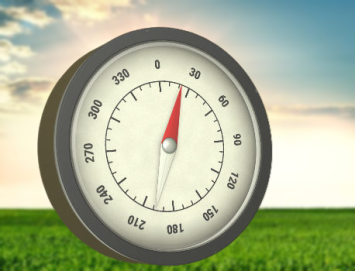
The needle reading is 20 (°)
